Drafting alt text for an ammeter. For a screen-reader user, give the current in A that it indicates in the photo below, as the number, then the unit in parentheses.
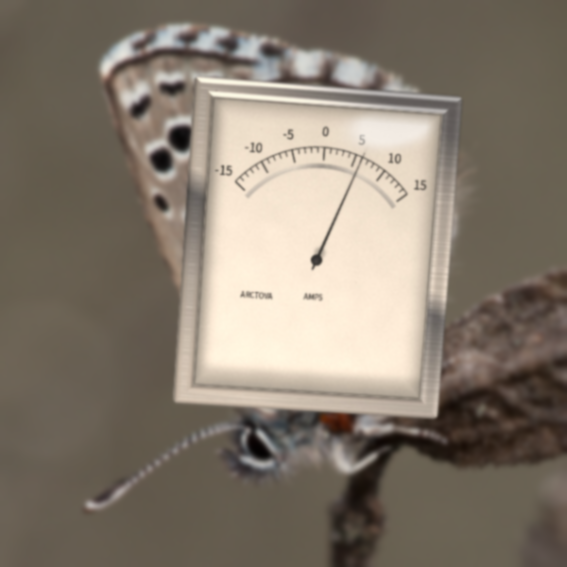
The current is 6 (A)
